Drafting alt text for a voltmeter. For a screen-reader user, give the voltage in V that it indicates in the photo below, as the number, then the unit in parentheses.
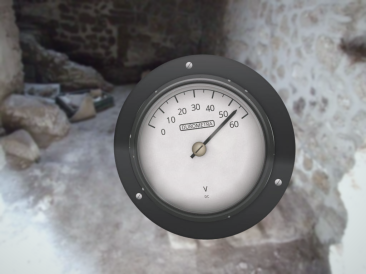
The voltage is 55 (V)
